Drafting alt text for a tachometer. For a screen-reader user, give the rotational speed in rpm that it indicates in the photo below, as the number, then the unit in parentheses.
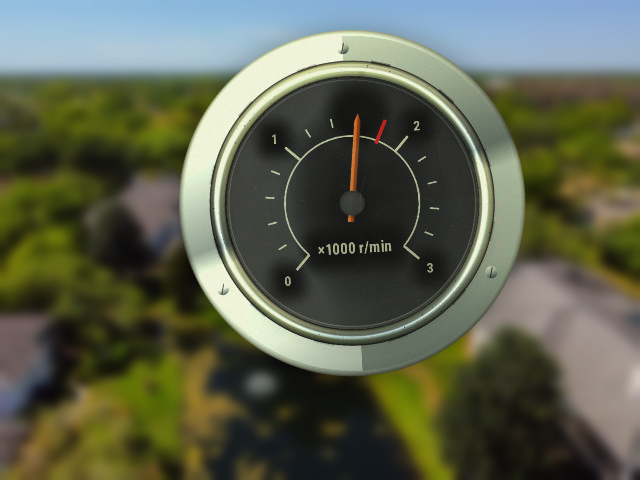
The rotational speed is 1600 (rpm)
